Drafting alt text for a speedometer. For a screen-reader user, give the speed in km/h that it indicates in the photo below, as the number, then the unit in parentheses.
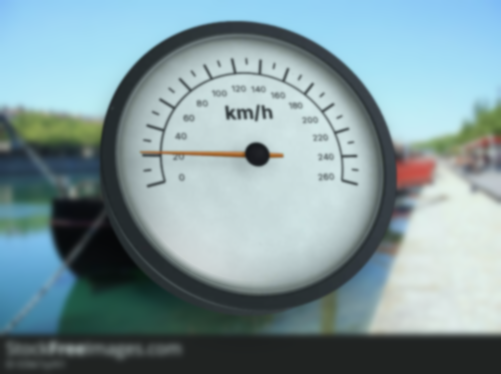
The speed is 20 (km/h)
